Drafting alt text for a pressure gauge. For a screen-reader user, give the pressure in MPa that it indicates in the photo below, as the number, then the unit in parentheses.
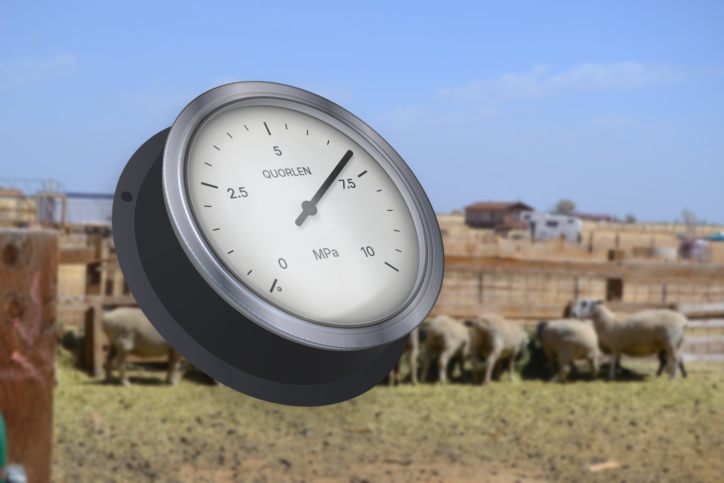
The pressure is 7 (MPa)
